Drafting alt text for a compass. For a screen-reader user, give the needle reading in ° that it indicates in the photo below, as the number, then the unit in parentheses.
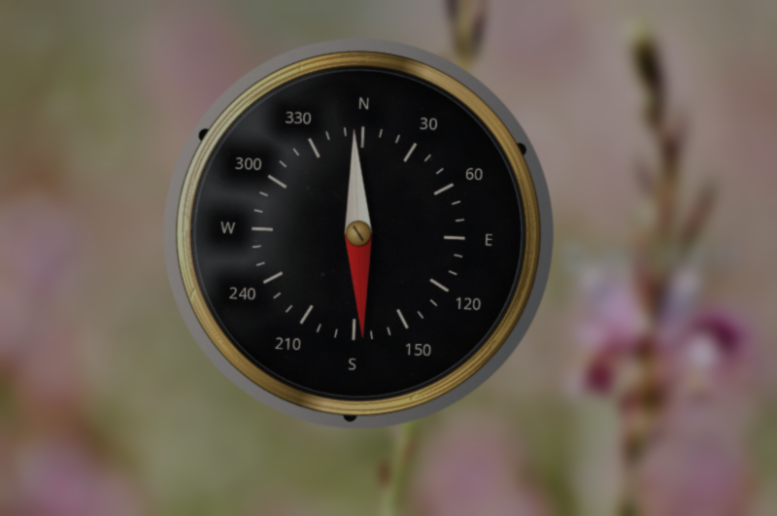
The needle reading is 175 (°)
